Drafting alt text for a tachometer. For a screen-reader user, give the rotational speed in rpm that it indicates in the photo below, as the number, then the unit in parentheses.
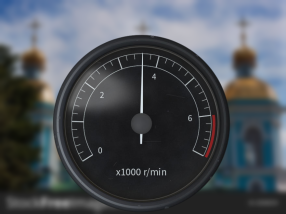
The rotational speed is 3600 (rpm)
